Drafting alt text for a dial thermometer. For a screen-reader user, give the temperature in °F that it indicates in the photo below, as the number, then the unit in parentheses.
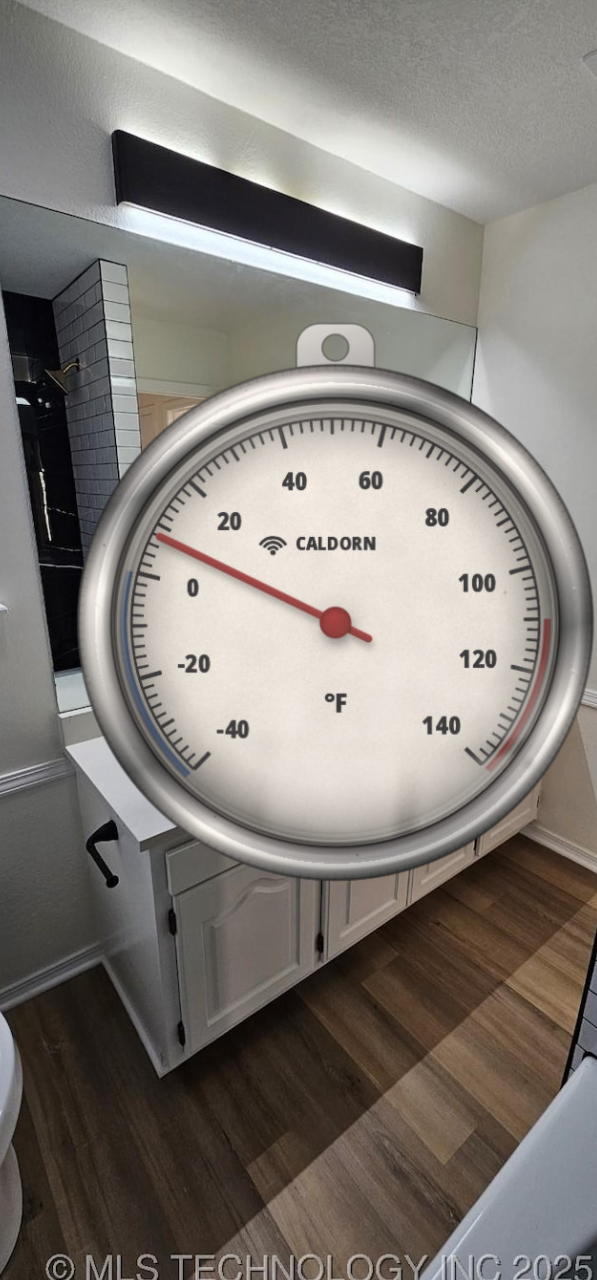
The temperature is 8 (°F)
